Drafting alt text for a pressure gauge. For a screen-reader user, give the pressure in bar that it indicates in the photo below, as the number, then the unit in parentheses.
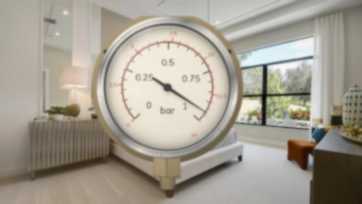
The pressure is 0.95 (bar)
